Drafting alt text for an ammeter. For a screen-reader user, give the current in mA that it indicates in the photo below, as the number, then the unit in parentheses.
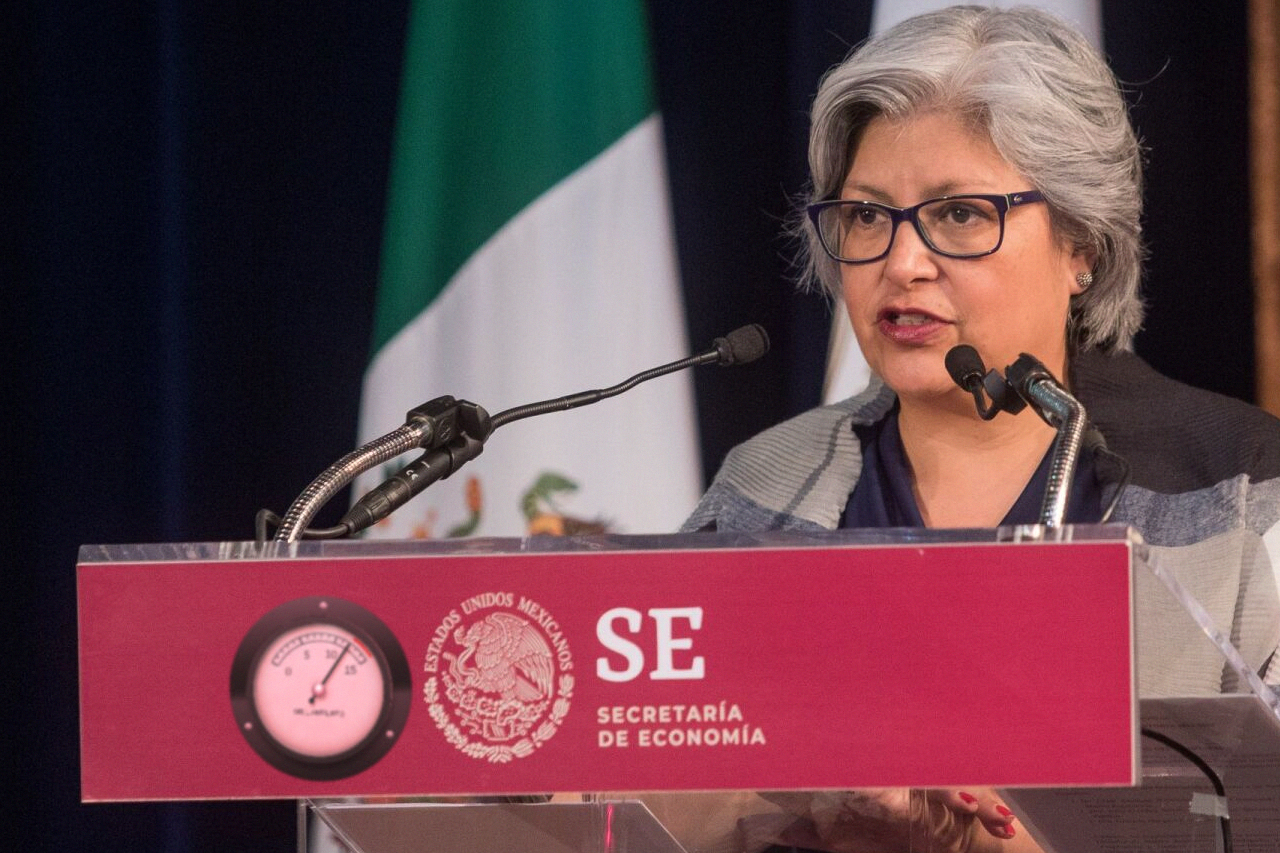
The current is 12 (mA)
